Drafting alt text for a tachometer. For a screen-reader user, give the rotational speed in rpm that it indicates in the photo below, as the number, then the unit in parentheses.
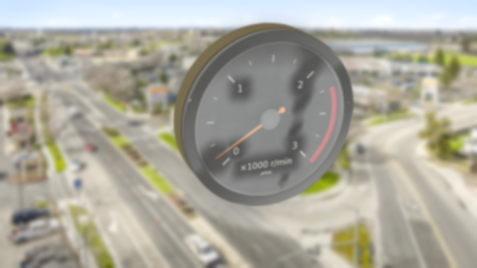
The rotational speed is 125 (rpm)
